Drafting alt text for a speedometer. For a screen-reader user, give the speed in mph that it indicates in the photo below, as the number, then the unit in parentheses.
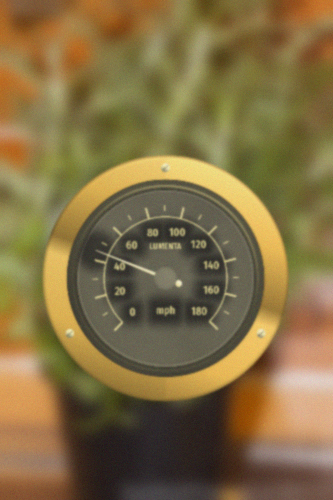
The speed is 45 (mph)
